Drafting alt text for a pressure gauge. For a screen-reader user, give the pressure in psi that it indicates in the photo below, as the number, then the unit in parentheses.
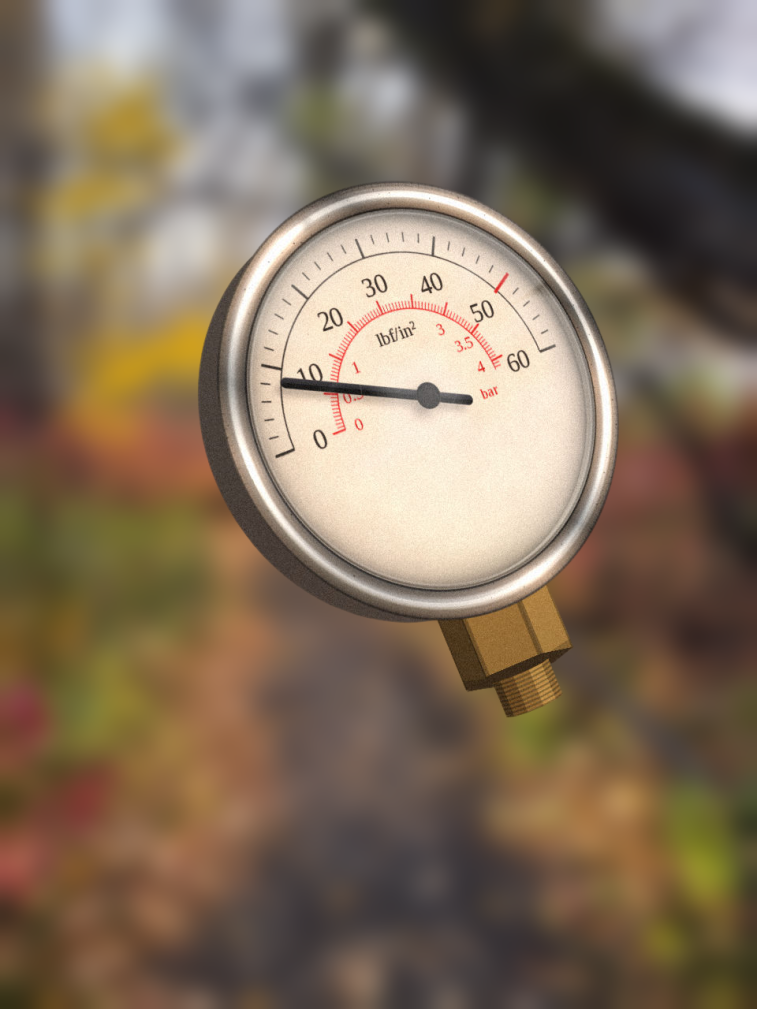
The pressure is 8 (psi)
